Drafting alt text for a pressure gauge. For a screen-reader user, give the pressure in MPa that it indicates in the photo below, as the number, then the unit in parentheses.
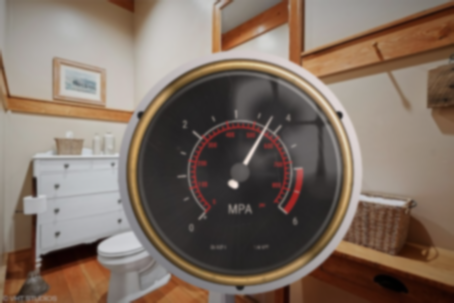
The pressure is 3.75 (MPa)
